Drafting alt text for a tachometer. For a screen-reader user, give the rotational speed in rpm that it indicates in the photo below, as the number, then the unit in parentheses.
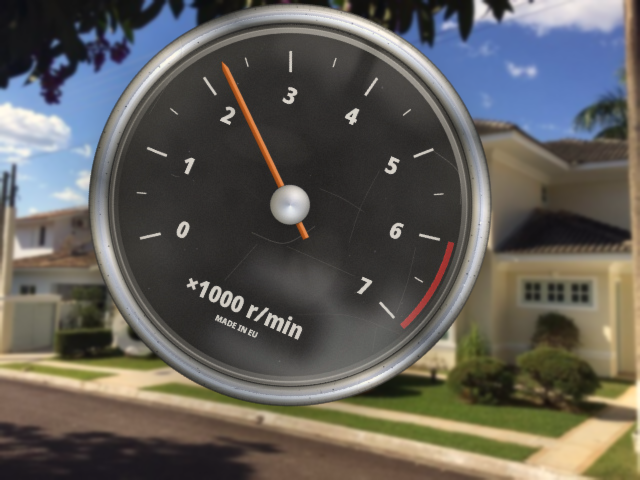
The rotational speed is 2250 (rpm)
